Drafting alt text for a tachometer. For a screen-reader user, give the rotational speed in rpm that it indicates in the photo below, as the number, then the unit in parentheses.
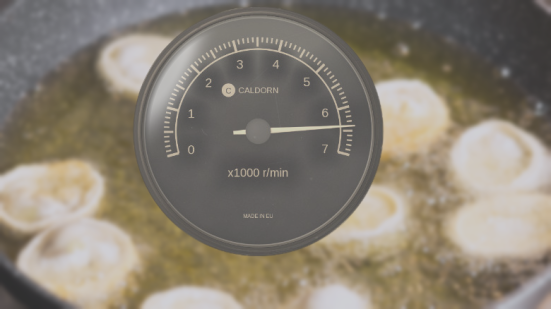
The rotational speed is 6400 (rpm)
